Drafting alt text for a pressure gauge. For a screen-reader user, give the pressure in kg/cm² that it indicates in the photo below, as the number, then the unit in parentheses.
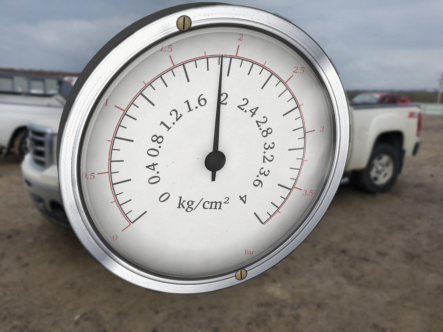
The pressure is 1.9 (kg/cm²)
